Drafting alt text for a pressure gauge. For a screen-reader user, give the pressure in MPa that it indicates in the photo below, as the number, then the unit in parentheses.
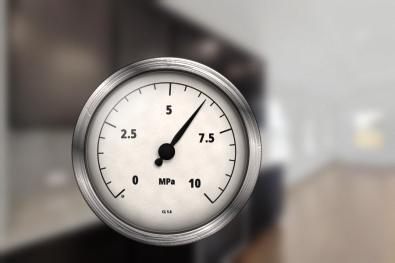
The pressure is 6.25 (MPa)
